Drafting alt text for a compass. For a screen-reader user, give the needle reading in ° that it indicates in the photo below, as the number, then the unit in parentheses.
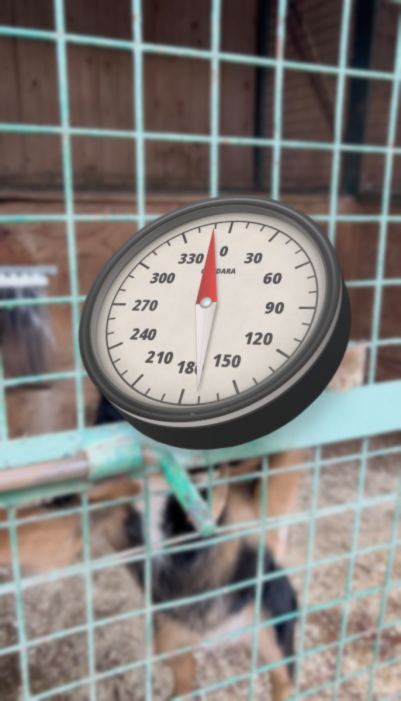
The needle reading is 350 (°)
